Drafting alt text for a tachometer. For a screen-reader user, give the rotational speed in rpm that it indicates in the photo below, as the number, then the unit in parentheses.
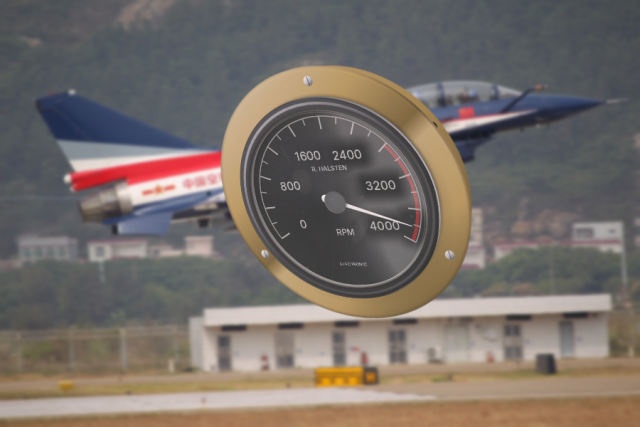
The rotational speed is 3800 (rpm)
